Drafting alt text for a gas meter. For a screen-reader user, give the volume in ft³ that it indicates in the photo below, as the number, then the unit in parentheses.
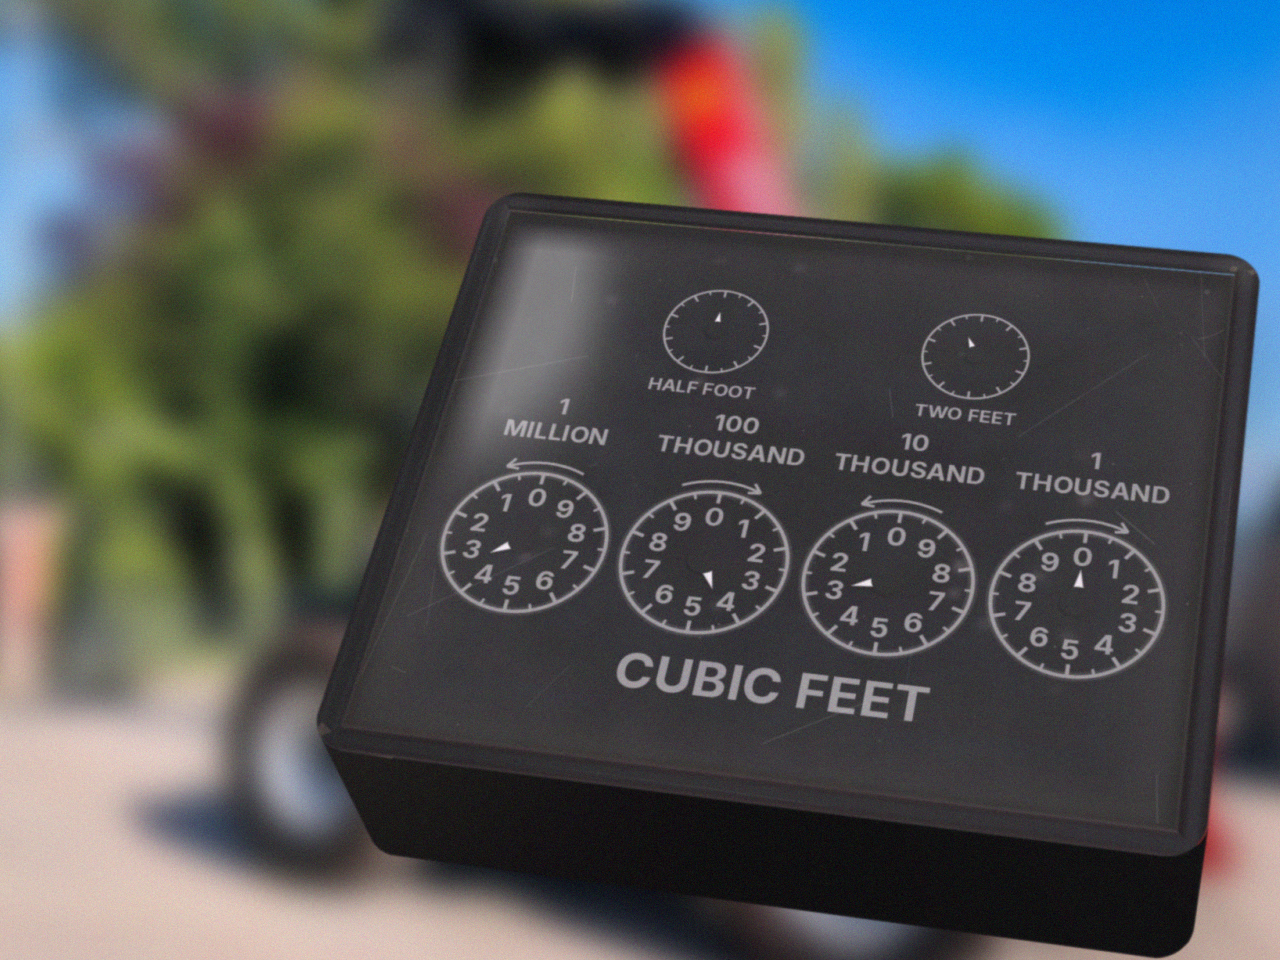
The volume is 343000 (ft³)
